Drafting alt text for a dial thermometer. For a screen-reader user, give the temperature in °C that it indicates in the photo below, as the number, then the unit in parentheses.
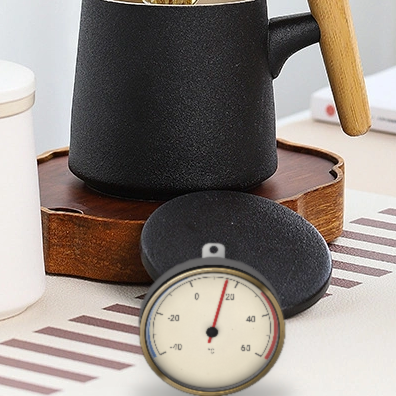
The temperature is 15 (°C)
